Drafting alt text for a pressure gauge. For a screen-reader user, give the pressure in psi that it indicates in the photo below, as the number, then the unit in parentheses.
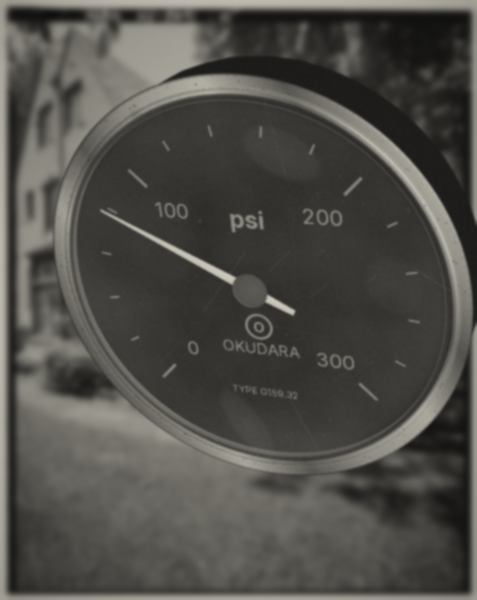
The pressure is 80 (psi)
